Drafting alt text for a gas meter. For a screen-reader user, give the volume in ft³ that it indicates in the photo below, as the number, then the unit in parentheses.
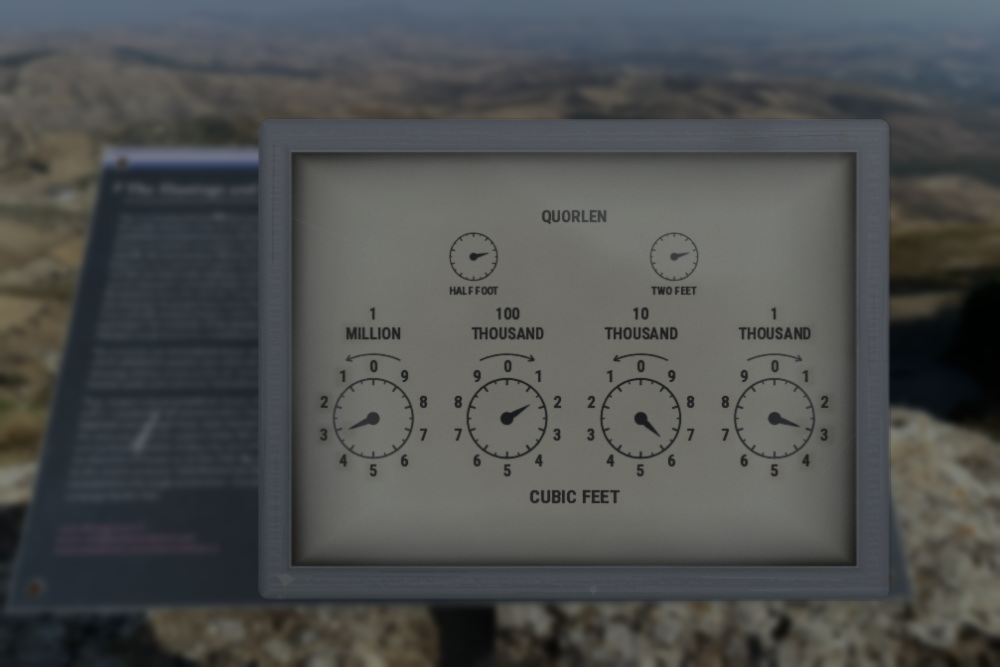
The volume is 316300 (ft³)
